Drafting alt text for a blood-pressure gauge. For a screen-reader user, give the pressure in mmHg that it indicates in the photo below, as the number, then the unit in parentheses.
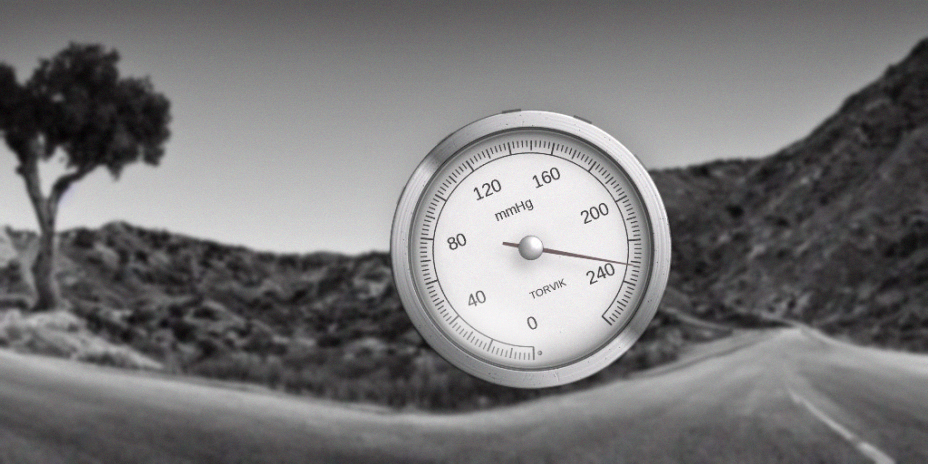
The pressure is 232 (mmHg)
